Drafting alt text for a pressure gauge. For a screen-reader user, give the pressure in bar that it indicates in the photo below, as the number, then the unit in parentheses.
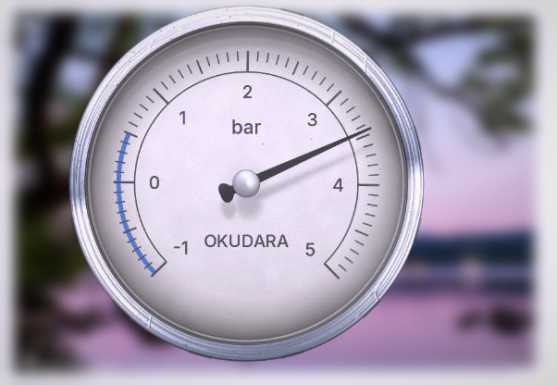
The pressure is 3.45 (bar)
